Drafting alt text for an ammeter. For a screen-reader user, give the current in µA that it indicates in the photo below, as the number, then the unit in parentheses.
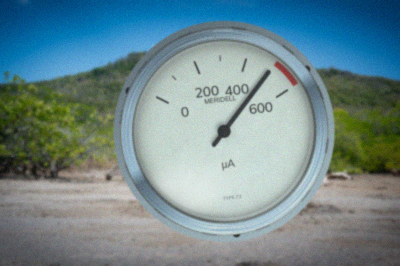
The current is 500 (µA)
